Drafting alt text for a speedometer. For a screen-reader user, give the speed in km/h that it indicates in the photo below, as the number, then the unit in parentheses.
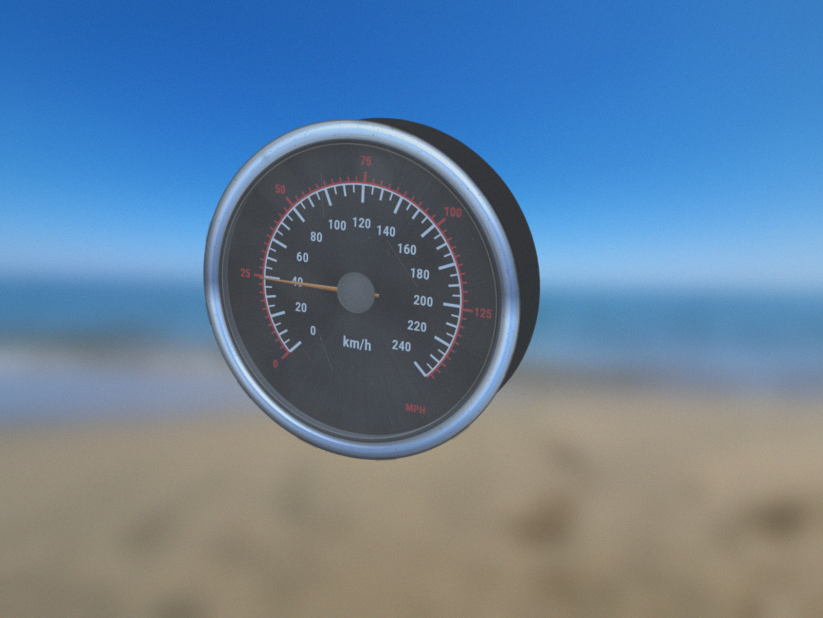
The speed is 40 (km/h)
